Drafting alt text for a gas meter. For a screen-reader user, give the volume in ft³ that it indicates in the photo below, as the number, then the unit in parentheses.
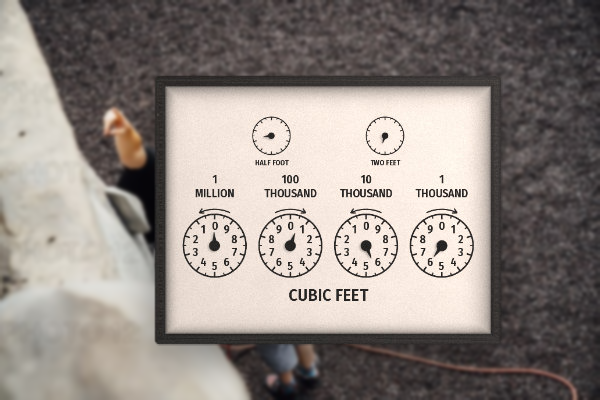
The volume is 5600 (ft³)
